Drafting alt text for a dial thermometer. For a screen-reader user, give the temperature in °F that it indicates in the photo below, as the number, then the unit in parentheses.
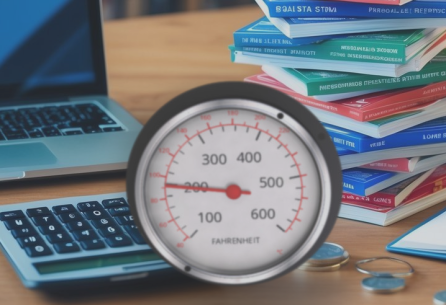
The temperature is 200 (°F)
